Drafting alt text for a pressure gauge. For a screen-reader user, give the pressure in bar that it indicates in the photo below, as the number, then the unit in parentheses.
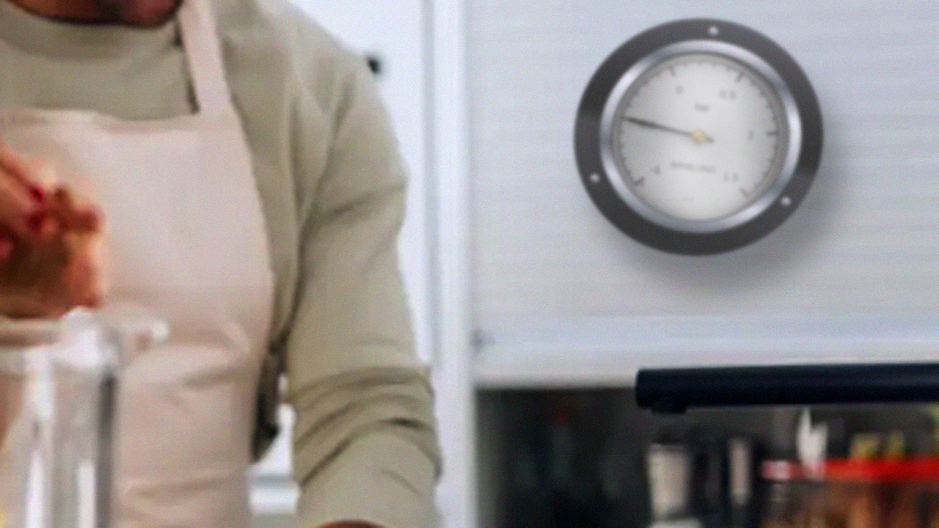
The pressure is -0.5 (bar)
